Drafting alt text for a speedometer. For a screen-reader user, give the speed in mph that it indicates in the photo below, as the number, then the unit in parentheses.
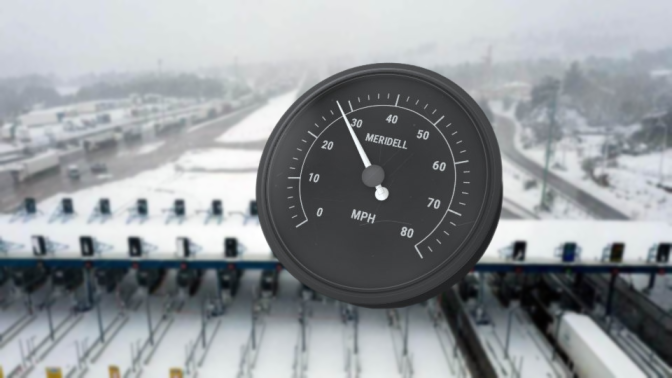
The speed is 28 (mph)
